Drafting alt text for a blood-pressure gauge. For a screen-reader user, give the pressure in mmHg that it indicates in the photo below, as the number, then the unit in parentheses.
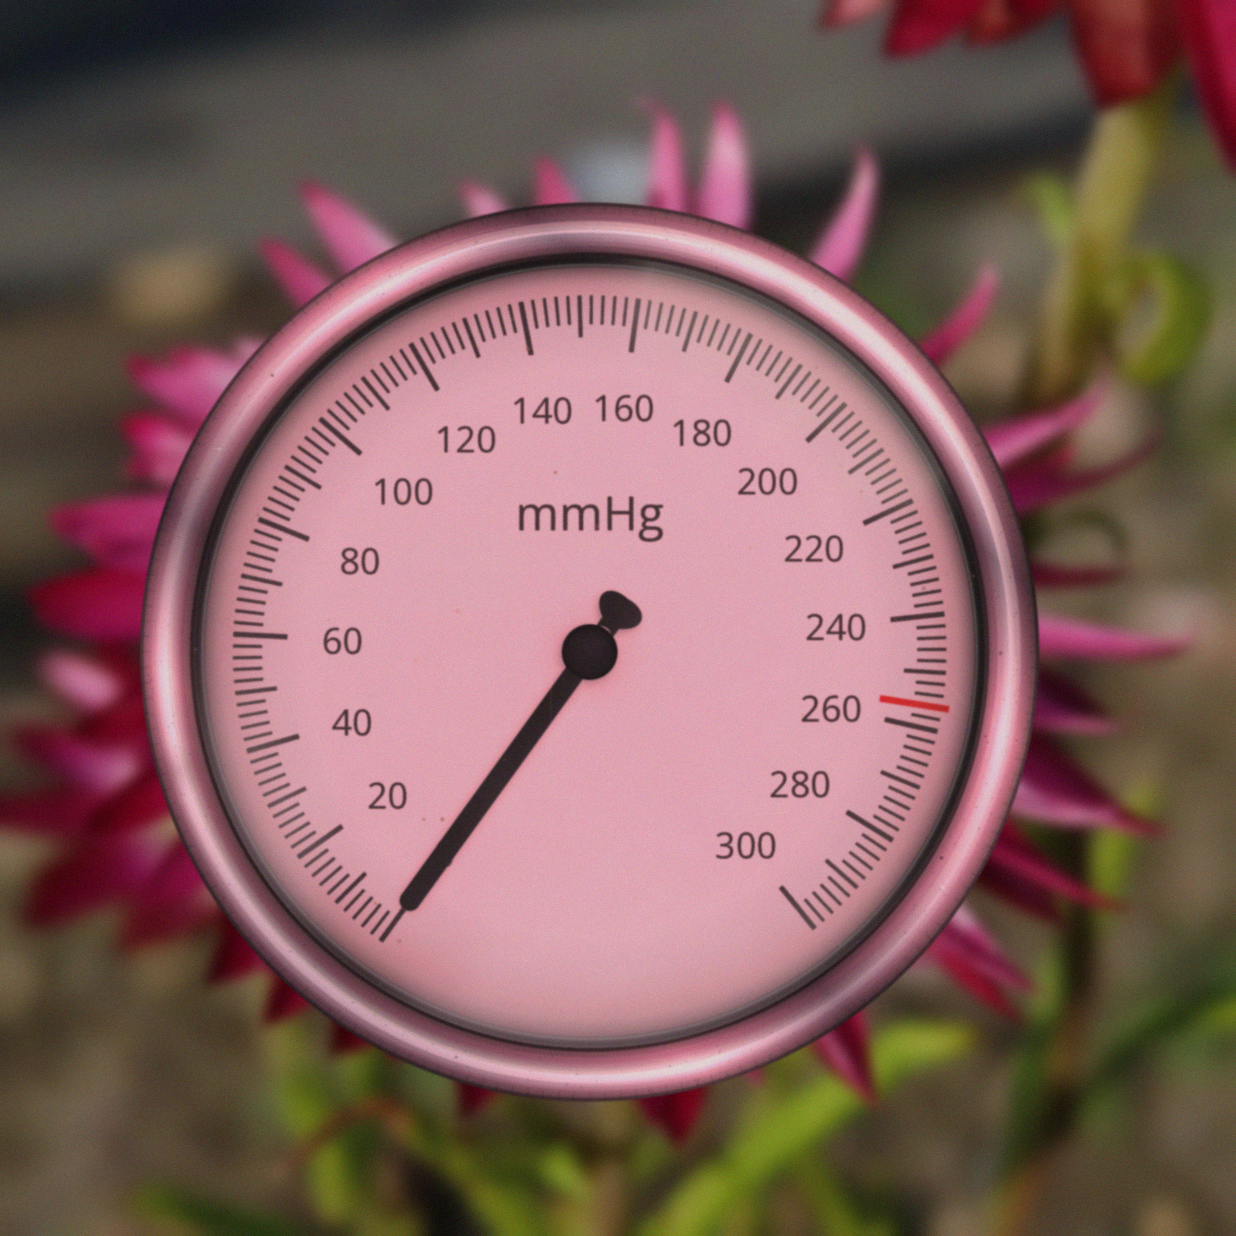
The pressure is 0 (mmHg)
